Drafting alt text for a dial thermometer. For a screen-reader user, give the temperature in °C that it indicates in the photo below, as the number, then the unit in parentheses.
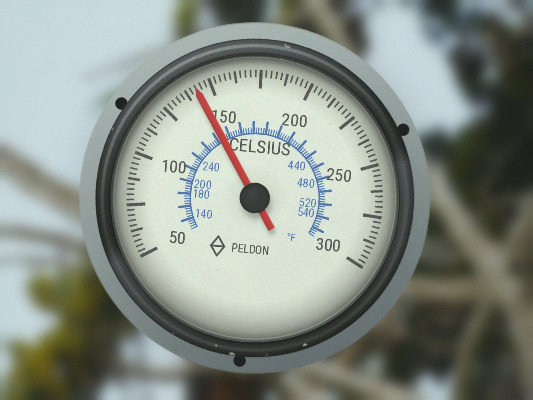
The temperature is 142.5 (°C)
